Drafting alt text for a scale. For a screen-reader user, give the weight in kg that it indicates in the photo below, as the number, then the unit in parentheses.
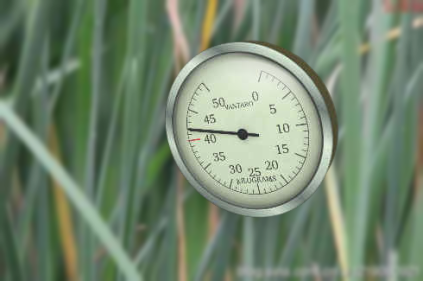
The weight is 42 (kg)
